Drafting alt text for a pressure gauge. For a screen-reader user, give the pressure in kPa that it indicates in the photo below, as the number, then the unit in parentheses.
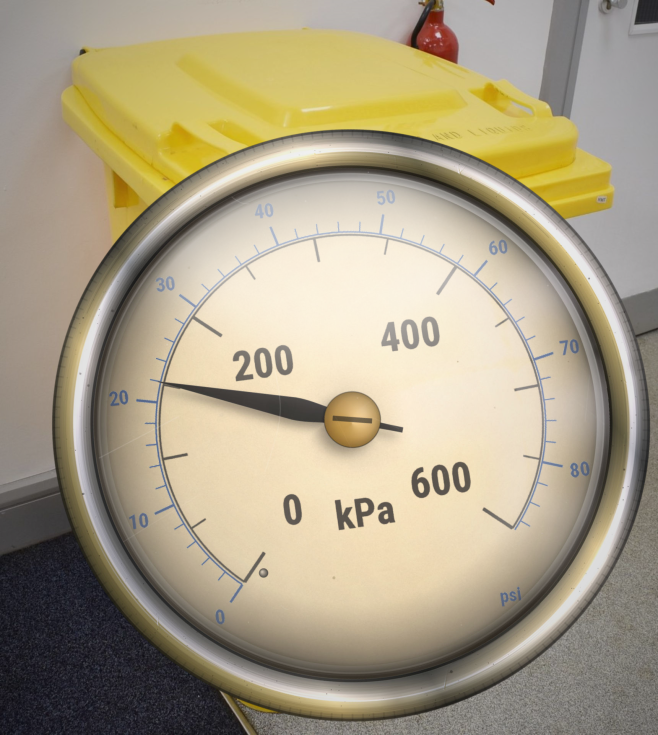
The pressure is 150 (kPa)
